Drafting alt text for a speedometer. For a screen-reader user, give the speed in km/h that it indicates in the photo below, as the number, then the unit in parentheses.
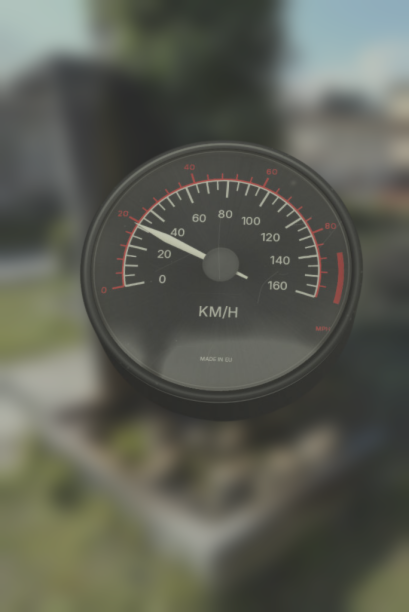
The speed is 30 (km/h)
